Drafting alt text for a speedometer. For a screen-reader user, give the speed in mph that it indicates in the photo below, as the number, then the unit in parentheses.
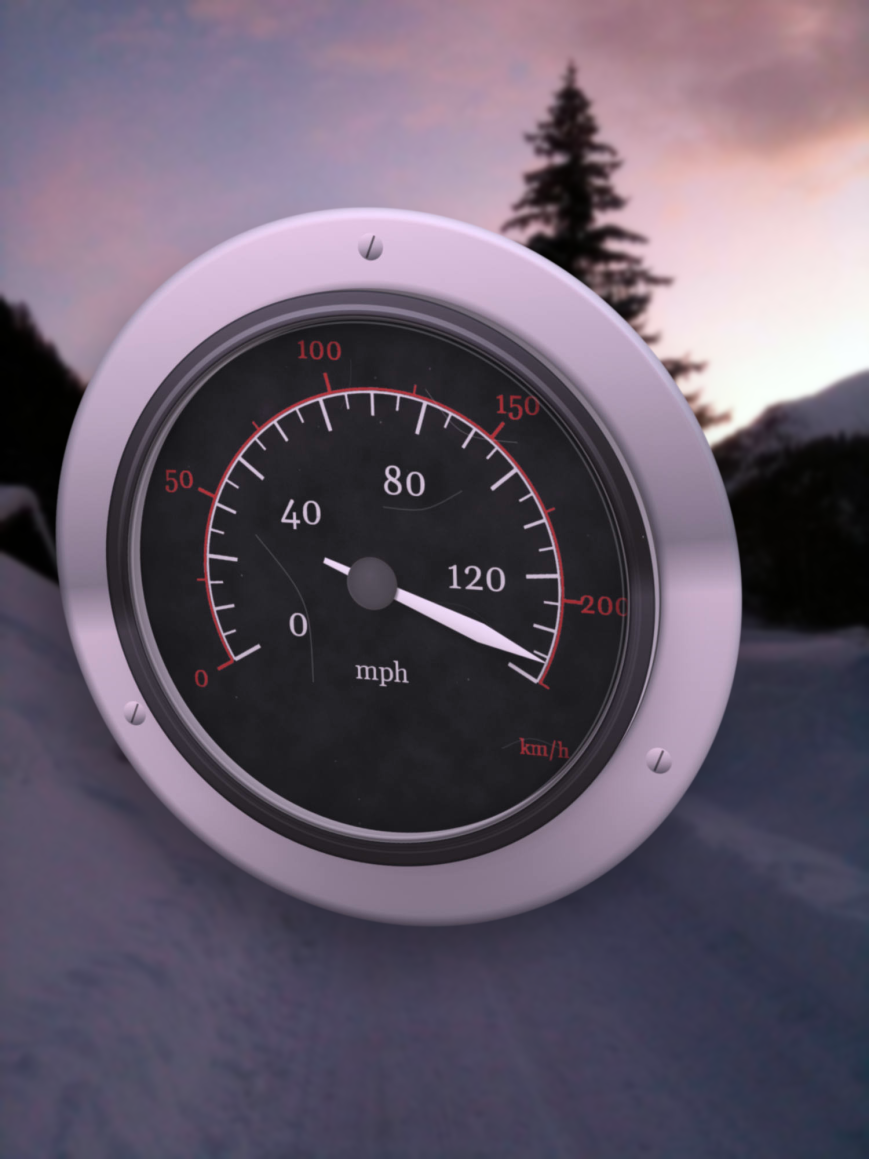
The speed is 135 (mph)
